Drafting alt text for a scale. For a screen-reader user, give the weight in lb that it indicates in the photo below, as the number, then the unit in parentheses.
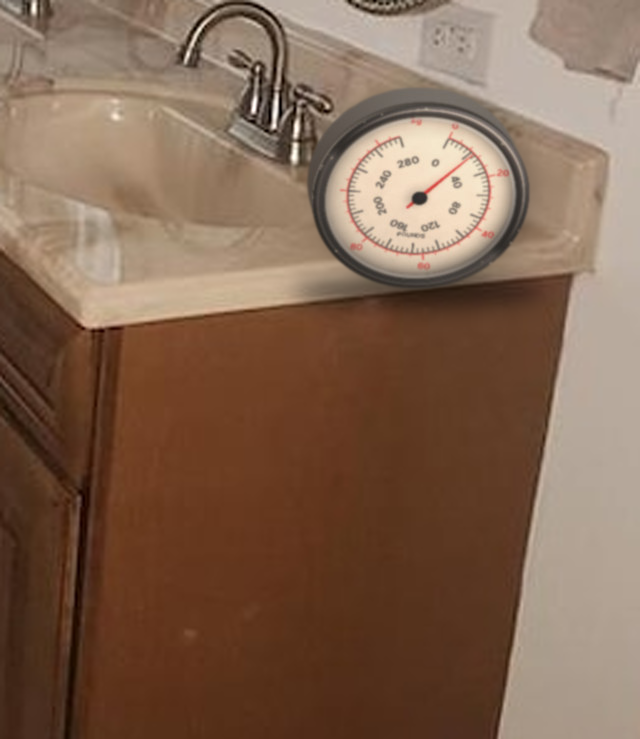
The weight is 20 (lb)
